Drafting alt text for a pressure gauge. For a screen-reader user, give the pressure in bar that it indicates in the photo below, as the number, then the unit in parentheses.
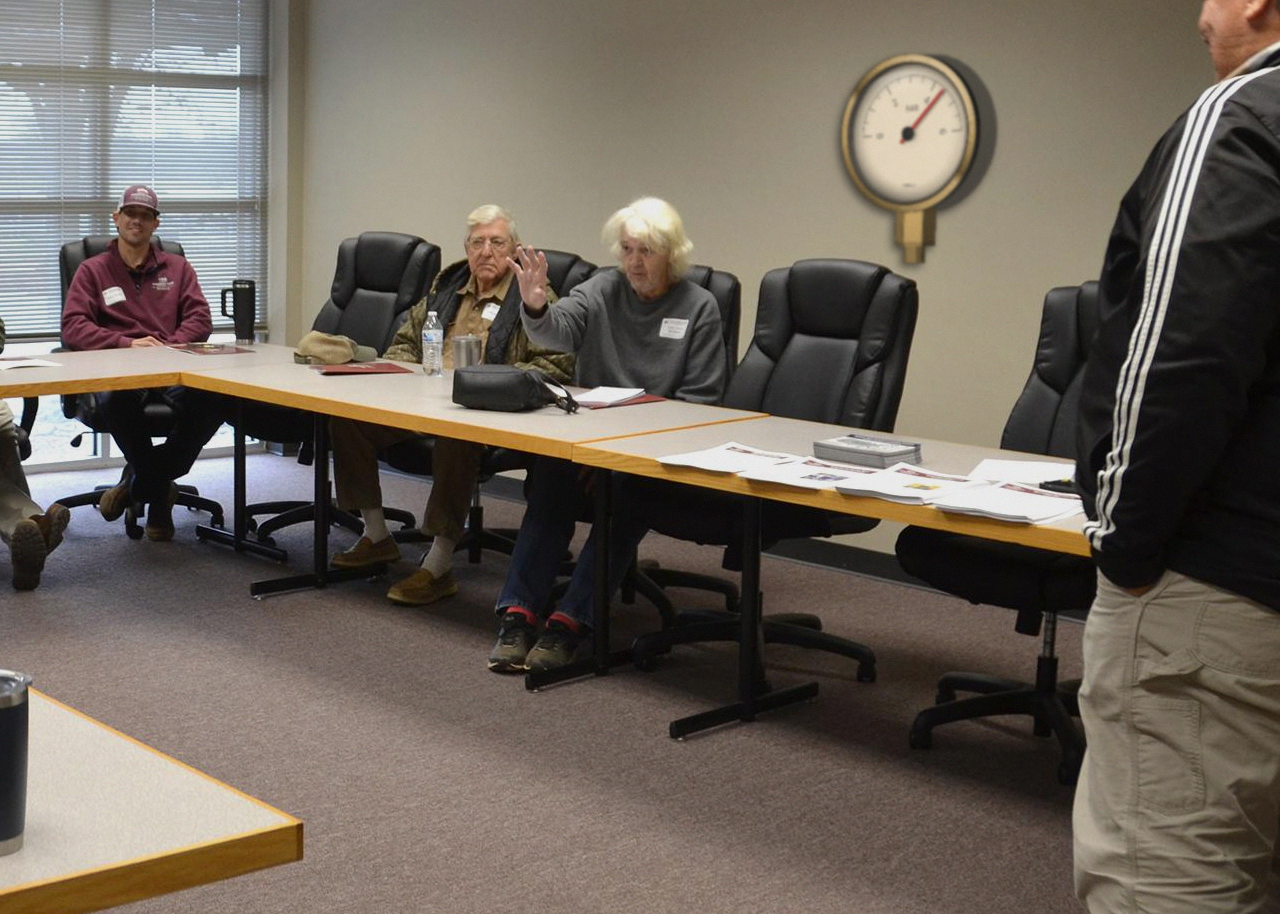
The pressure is 4.5 (bar)
